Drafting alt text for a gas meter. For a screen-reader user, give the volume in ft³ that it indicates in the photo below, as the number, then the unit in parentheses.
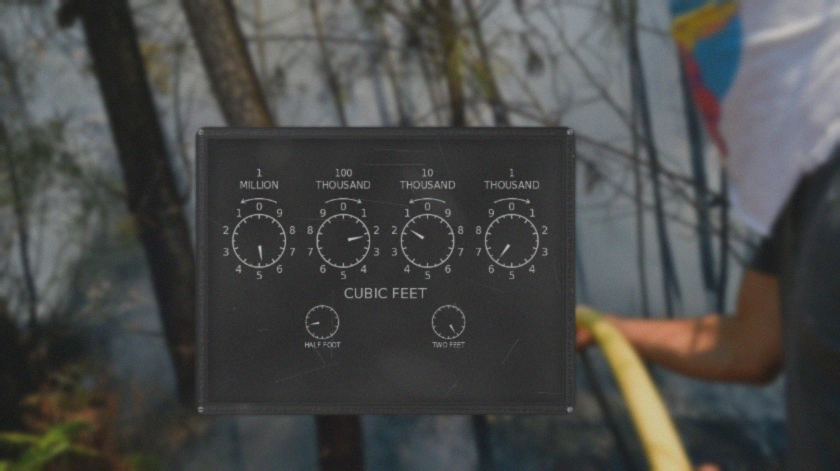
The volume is 521600 (ft³)
